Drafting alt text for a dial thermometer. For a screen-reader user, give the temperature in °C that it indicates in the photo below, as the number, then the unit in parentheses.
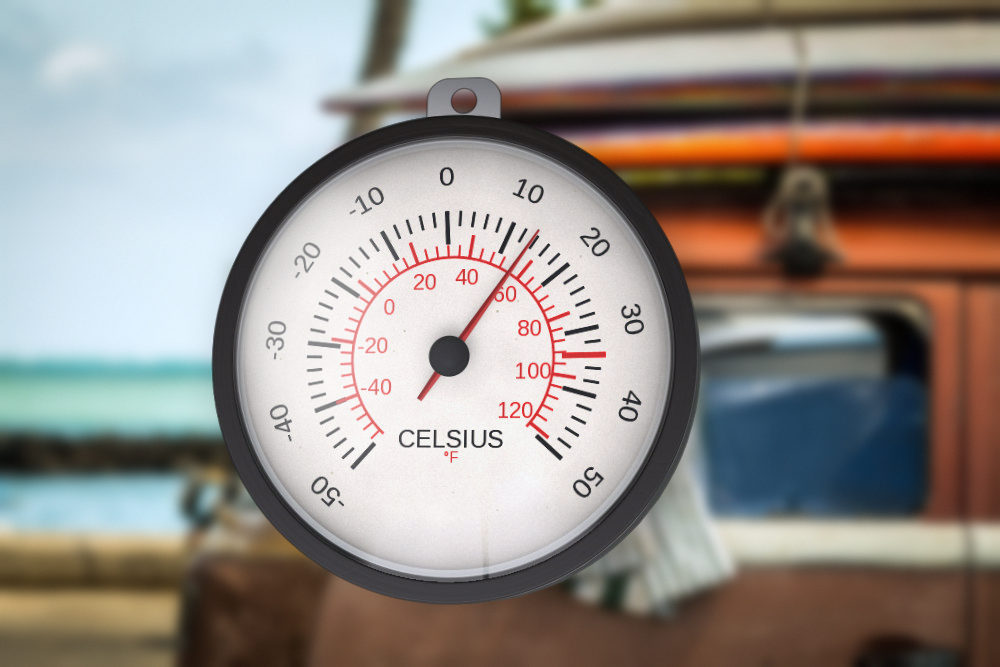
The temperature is 14 (°C)
